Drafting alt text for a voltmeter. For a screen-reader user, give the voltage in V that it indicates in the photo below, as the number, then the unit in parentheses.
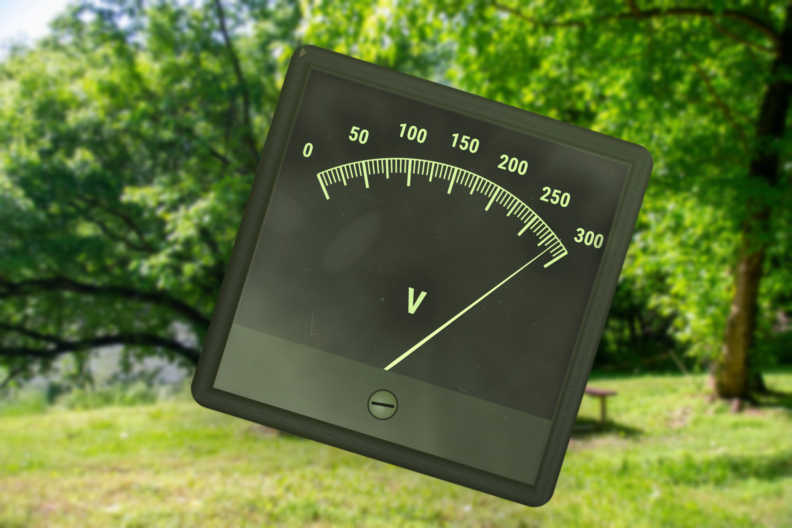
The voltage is 285 (V)
